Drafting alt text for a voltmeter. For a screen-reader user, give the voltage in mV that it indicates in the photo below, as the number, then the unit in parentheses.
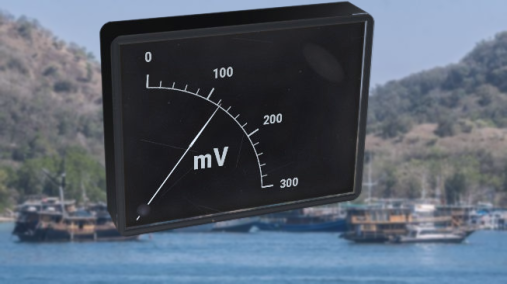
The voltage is 120 (mV)
